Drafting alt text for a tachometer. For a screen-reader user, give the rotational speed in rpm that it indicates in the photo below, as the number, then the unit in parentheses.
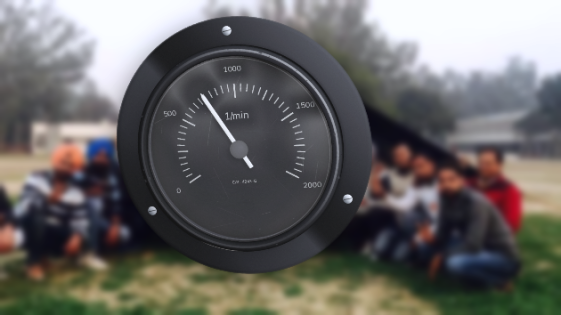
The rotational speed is 750 (rpm)
